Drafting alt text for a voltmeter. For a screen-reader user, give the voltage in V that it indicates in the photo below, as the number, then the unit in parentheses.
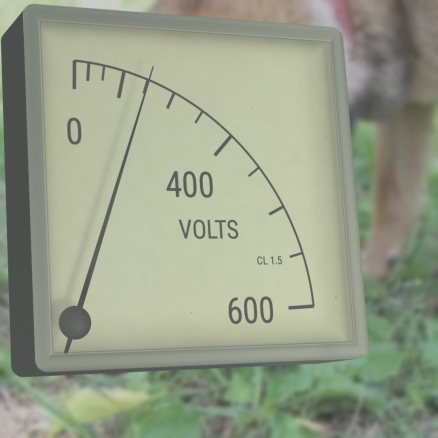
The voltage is 250 (V)
